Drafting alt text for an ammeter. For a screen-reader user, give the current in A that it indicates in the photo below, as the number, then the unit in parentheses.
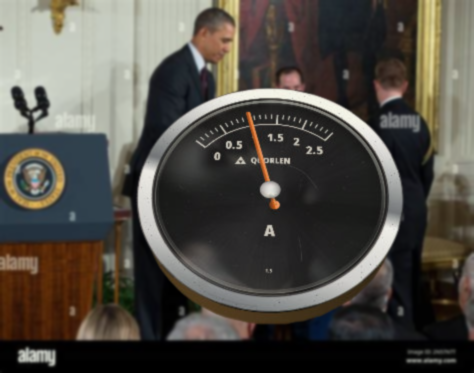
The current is 1 (A)
